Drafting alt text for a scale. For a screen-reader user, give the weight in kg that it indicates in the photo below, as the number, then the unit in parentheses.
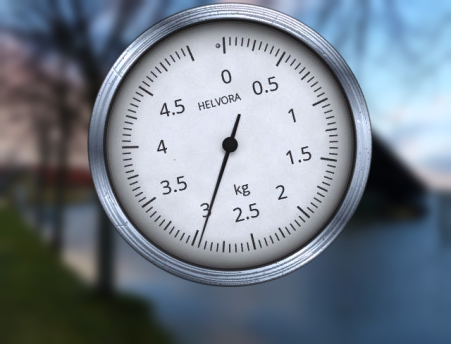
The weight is 2.95 (kg)
